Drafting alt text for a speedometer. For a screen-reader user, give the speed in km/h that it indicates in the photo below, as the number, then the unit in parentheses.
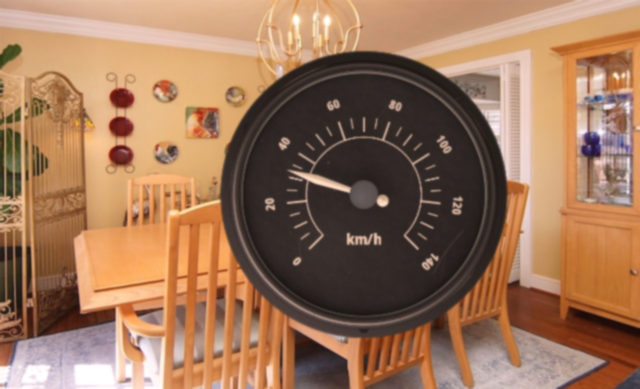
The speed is 32.5 (km/h)
